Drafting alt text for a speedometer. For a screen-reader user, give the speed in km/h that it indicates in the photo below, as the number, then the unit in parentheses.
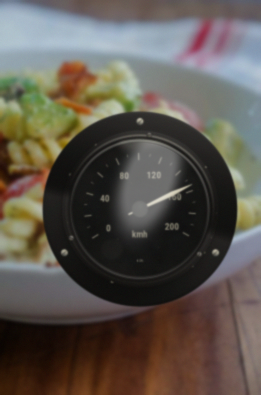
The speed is 155 (km/h)
